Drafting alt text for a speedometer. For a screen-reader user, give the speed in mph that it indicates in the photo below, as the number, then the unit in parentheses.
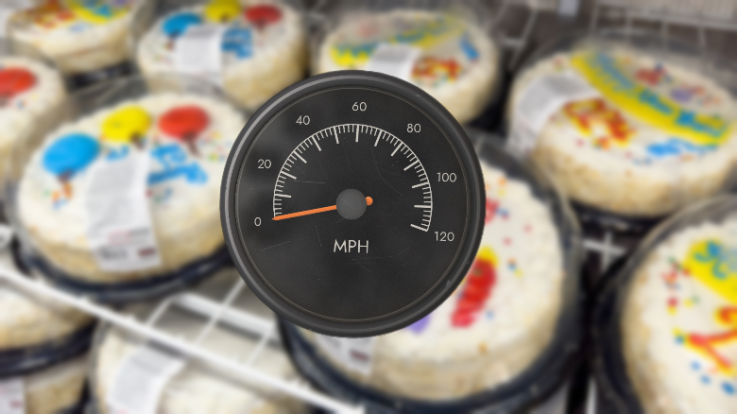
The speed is 0 (mph)
